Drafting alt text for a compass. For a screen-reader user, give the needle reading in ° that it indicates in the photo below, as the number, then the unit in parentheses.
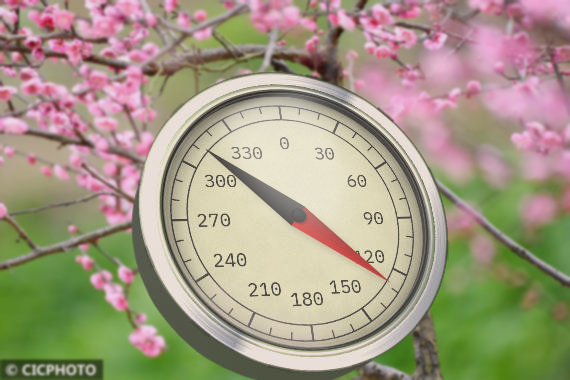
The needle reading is 130 (°)
